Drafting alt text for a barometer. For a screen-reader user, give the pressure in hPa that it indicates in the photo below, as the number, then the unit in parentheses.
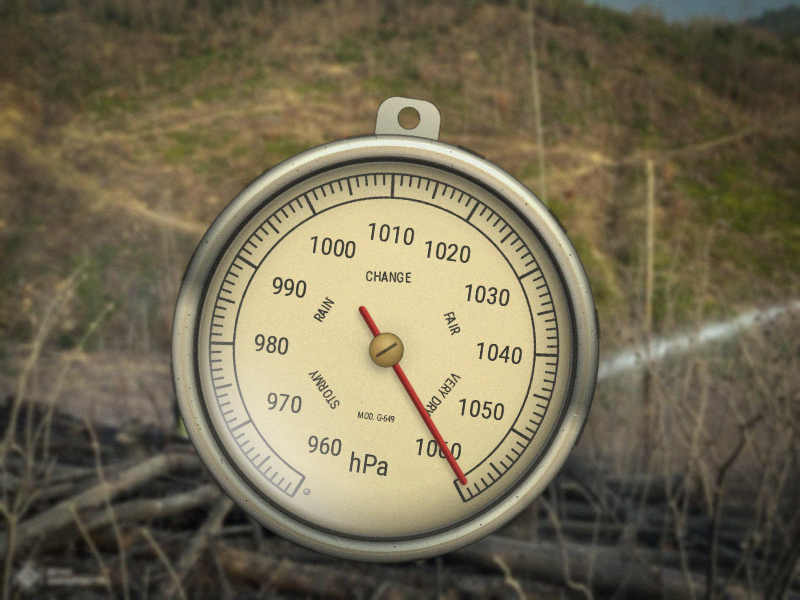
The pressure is 1059 (hPa)
